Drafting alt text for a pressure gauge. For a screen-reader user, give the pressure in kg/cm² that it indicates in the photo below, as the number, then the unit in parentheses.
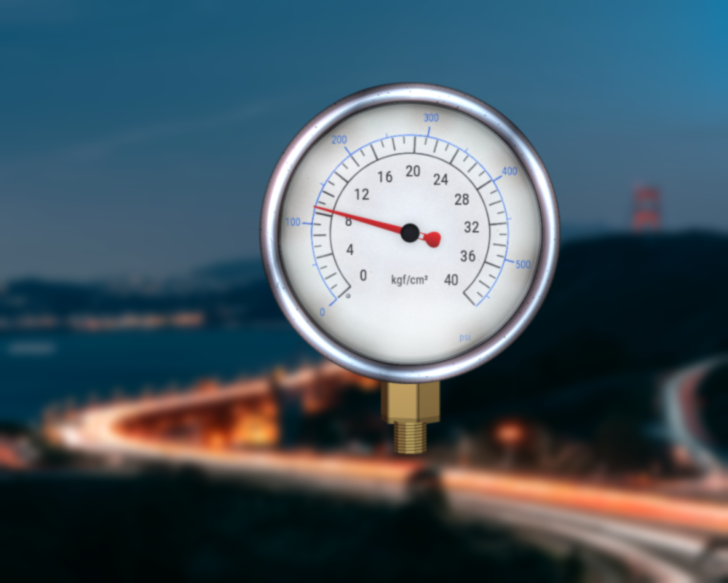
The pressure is 8.5 (kg/cm²)
